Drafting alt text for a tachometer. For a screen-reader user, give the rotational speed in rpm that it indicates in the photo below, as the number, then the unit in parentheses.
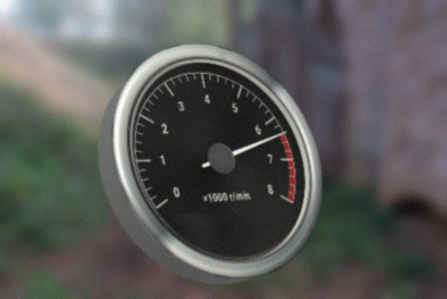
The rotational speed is 6400 (rpm)
